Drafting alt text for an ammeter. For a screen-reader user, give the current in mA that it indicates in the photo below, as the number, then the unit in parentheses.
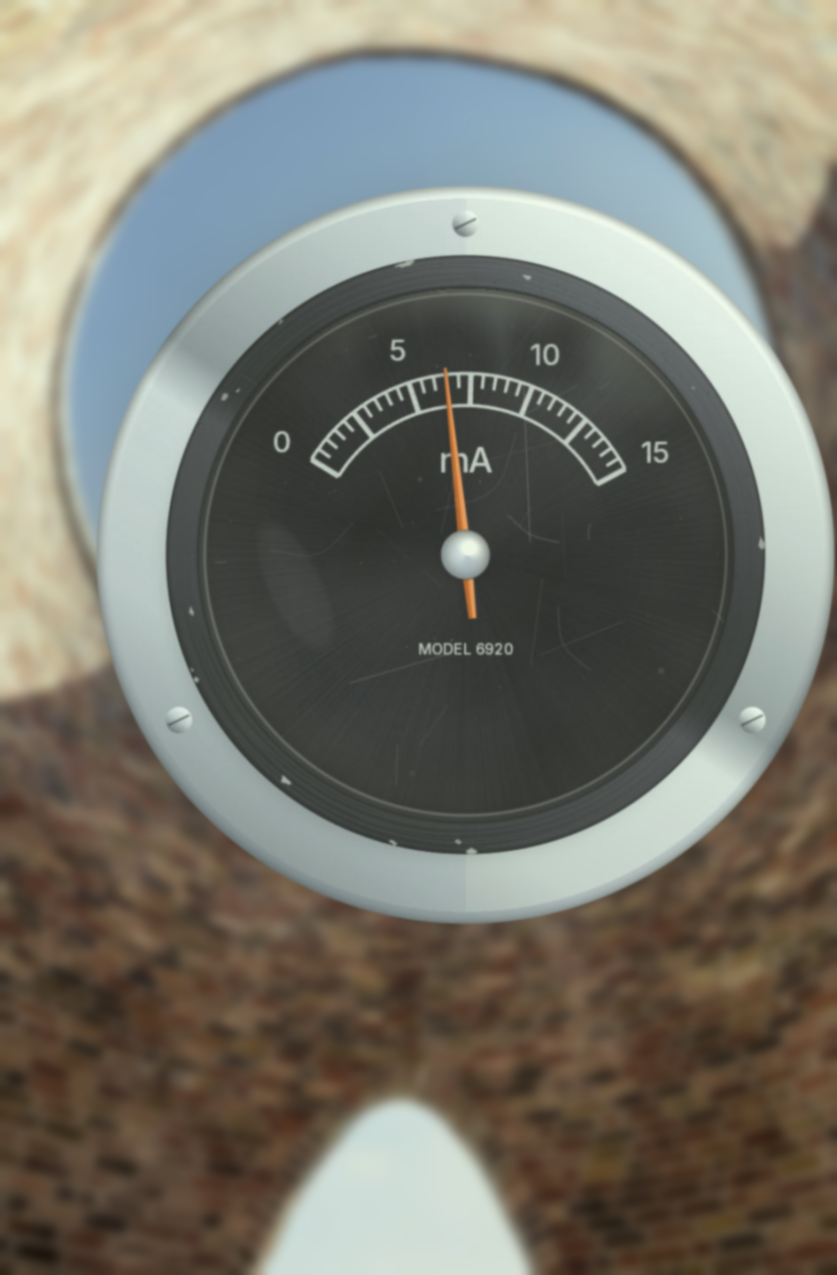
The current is 6.5 (mA)
